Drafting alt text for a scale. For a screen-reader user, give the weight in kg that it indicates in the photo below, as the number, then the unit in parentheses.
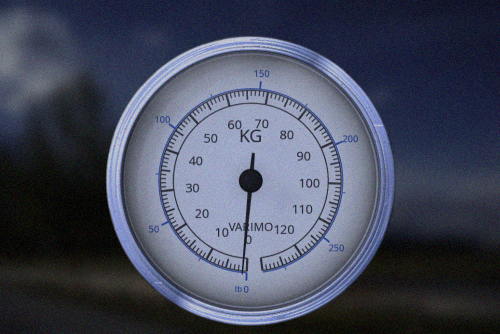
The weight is 1 (kg)
